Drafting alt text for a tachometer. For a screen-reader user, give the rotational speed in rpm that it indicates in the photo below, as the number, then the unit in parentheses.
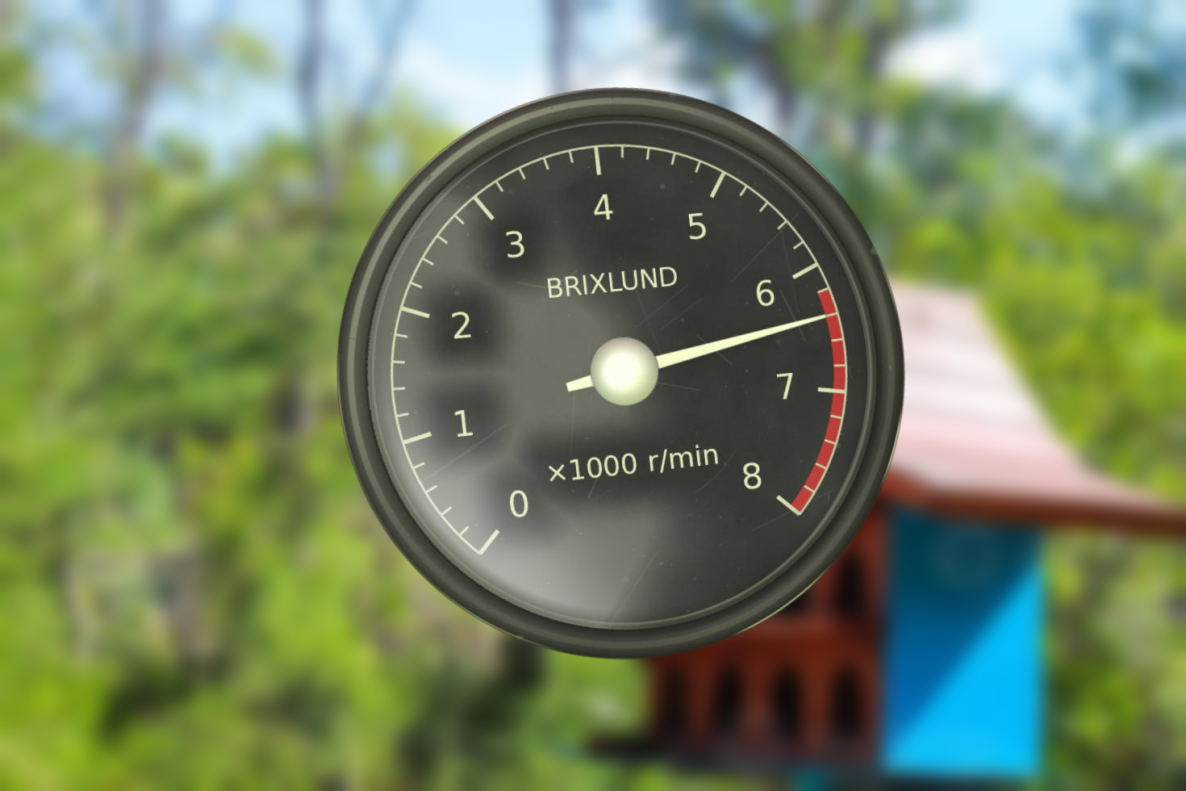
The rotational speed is 6400 (rpm)
